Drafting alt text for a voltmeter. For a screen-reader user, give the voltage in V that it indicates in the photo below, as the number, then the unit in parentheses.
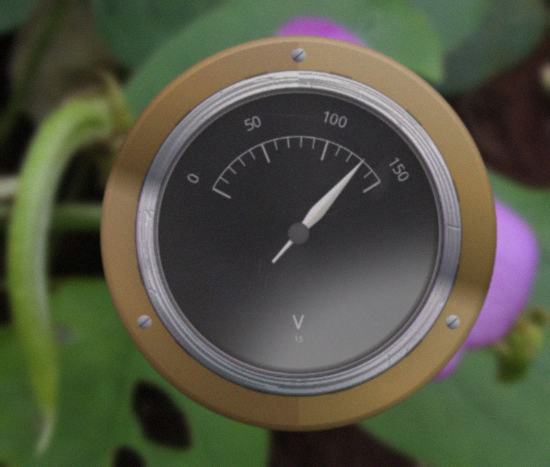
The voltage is 130 (V)
